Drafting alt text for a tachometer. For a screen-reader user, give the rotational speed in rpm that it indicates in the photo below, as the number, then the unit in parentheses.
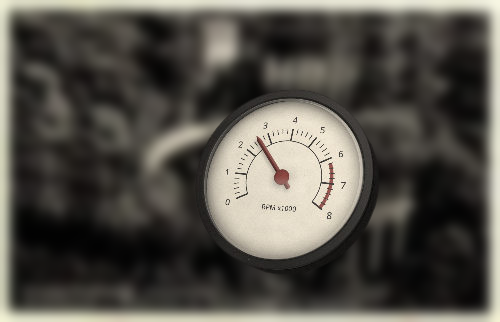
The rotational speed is 2600 (rpm)
